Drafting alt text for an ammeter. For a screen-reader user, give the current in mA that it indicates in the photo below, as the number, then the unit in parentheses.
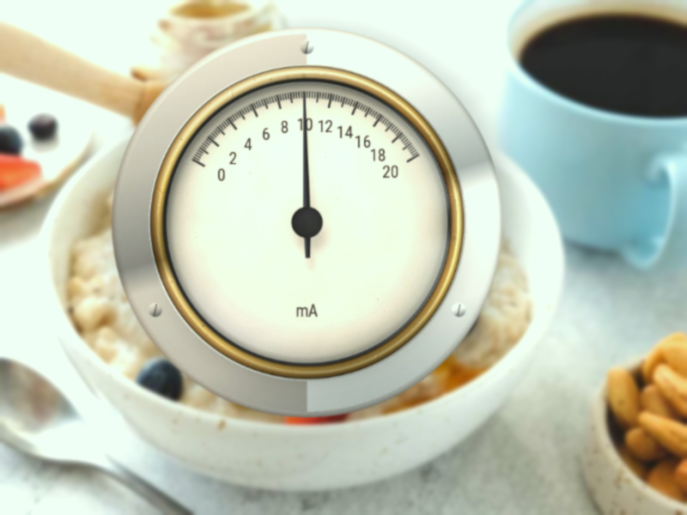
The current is 10 (mA)
